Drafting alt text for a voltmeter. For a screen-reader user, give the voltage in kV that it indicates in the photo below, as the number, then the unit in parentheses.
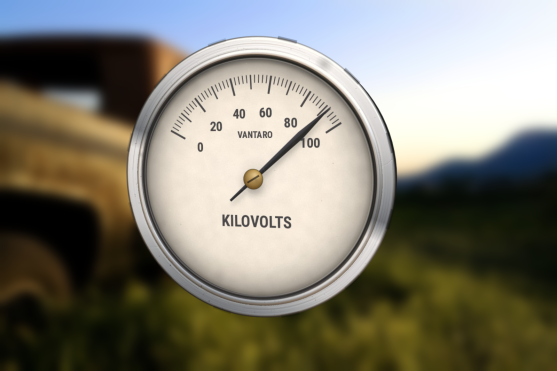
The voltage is 92 (kV)
